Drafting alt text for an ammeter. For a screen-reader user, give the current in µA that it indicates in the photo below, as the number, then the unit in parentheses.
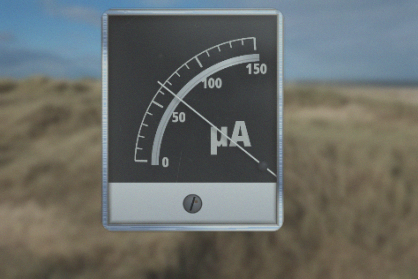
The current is 65 (µA)
